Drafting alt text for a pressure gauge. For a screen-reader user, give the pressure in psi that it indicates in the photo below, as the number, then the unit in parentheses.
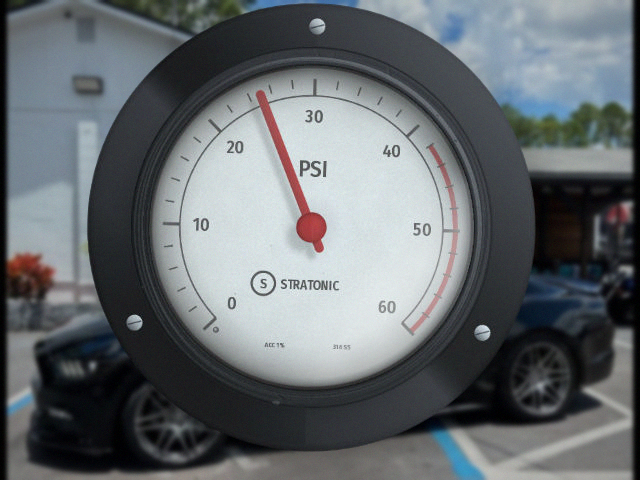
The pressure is 25 (psi)
